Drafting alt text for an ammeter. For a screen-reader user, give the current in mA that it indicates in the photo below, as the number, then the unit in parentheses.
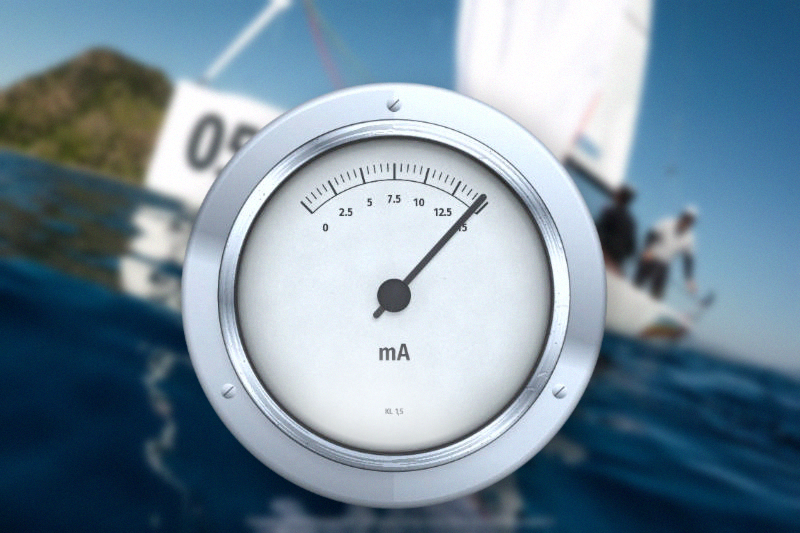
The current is 14.5 (mA)
